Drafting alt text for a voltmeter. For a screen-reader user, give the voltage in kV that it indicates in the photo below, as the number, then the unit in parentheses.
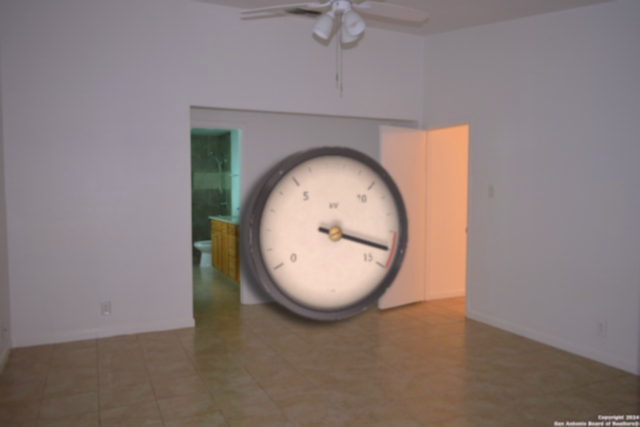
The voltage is 14 (kV)
